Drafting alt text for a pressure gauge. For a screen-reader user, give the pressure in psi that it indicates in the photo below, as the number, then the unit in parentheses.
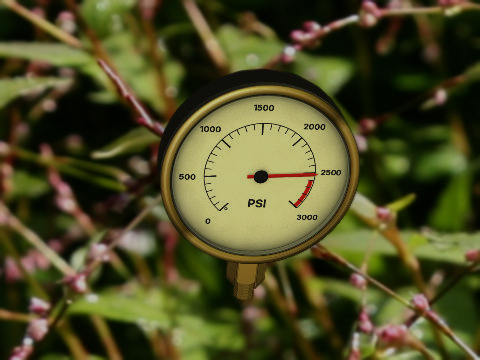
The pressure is 2500 (psi)
